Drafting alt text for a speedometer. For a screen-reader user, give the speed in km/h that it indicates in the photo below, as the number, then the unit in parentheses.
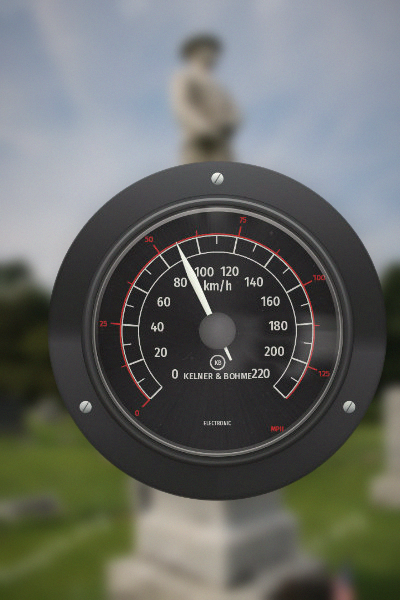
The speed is 90 (km/h)
